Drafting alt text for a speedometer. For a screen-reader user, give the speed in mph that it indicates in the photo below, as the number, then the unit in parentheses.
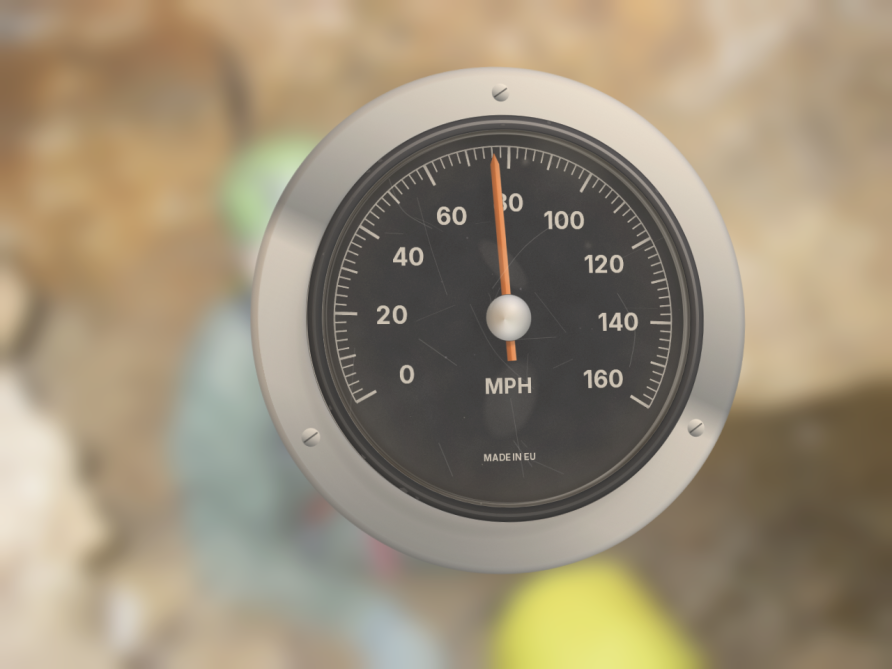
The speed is 76 (mph)
